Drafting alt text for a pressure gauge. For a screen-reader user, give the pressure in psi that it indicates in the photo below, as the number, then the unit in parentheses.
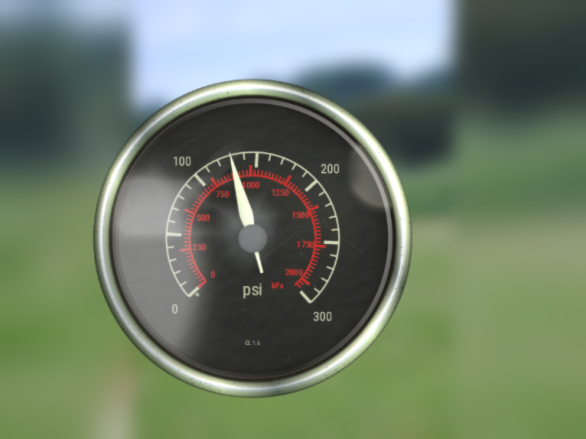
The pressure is 130 (psi)
